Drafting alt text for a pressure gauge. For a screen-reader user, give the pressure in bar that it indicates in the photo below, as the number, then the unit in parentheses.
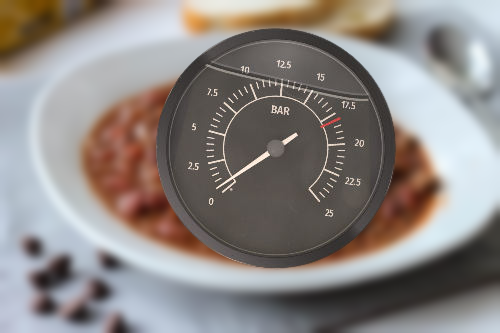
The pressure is 0.5 (bar)
